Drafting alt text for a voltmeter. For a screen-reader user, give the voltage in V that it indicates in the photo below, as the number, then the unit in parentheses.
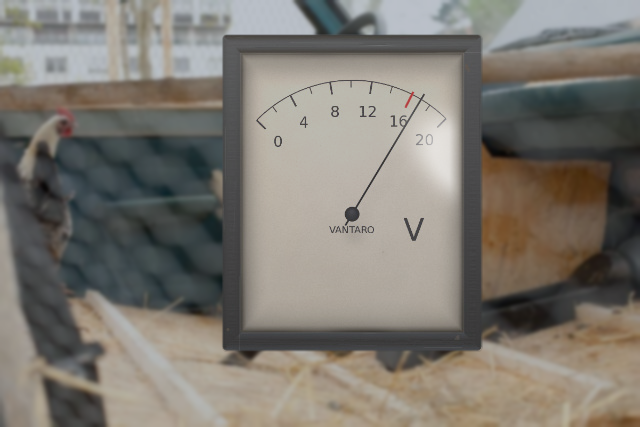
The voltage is 17 (V)
